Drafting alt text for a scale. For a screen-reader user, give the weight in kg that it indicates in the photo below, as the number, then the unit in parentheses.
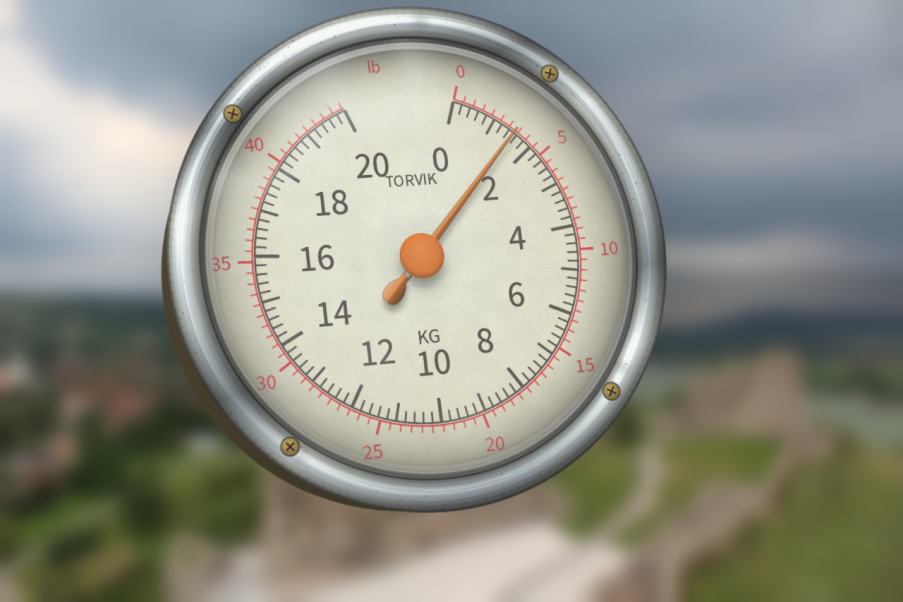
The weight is 1.5 (kg)
